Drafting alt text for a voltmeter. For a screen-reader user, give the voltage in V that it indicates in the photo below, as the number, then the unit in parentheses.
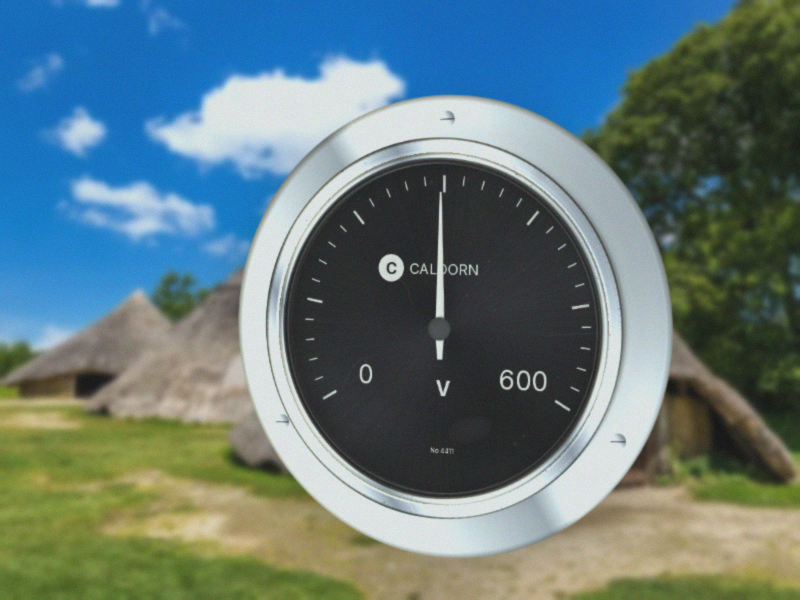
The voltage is 300 (V)
